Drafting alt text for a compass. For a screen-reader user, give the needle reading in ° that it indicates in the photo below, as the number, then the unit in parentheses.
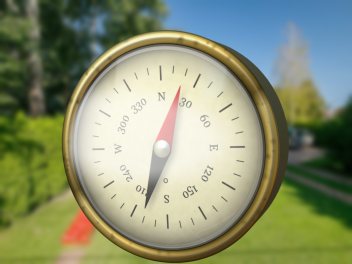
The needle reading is 20 (°)
